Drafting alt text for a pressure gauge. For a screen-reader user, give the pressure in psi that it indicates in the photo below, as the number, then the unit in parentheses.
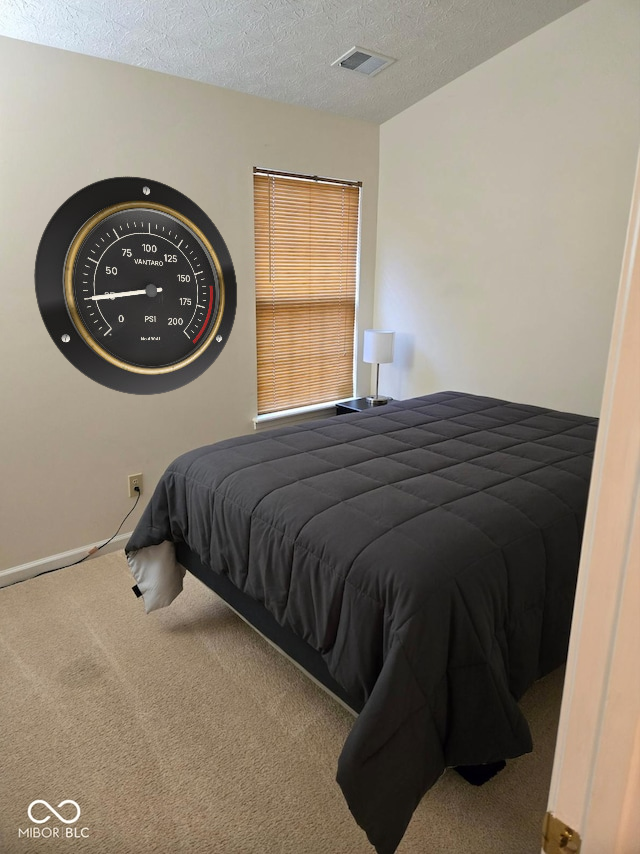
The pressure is 25 (psi)
